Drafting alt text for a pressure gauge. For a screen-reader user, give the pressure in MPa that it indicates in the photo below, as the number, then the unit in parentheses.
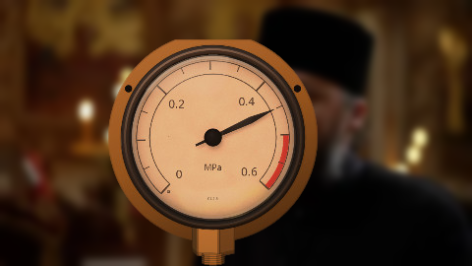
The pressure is 0.45 (MPa)
